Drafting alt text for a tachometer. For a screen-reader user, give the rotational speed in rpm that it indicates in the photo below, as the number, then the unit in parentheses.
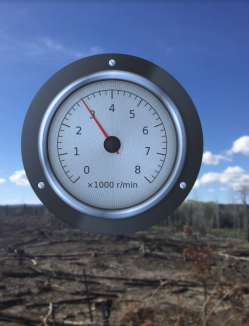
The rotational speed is 3000 (rpm)
